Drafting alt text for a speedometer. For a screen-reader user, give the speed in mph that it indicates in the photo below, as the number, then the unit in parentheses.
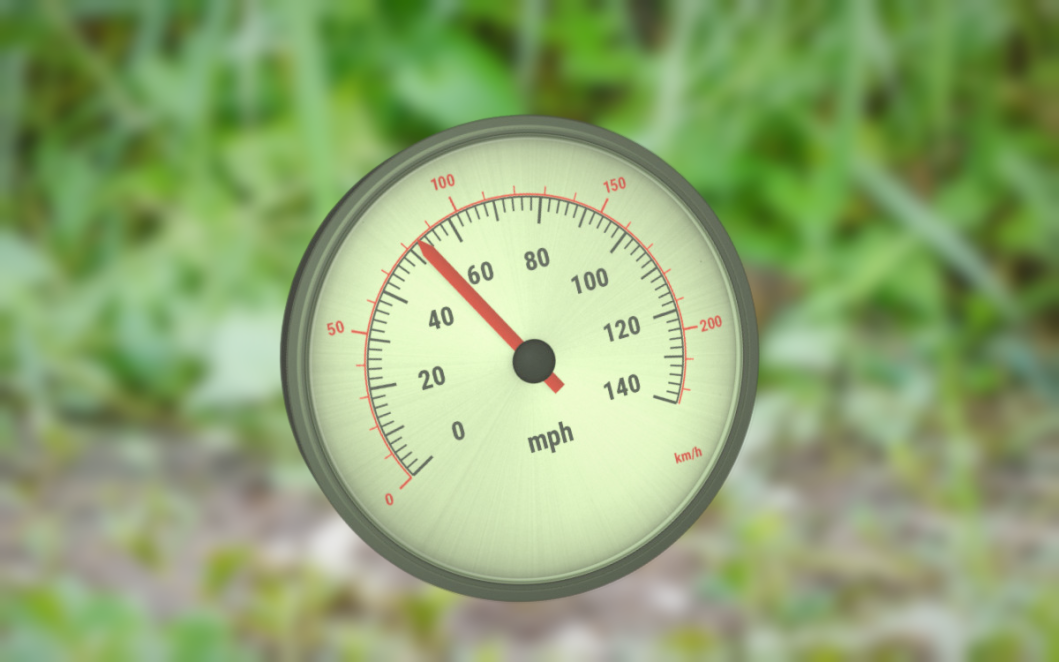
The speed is 52 (mph)
